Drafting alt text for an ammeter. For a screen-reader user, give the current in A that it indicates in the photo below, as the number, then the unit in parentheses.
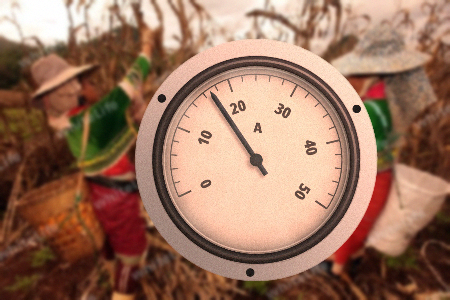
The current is 17 (A)
